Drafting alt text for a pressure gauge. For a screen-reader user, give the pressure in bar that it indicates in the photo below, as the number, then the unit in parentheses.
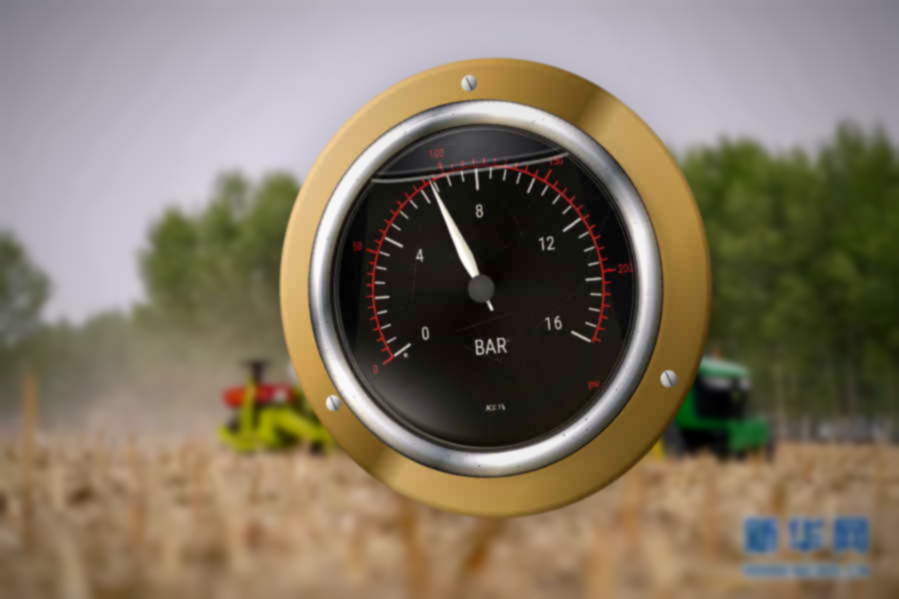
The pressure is 6.5 (bar)
